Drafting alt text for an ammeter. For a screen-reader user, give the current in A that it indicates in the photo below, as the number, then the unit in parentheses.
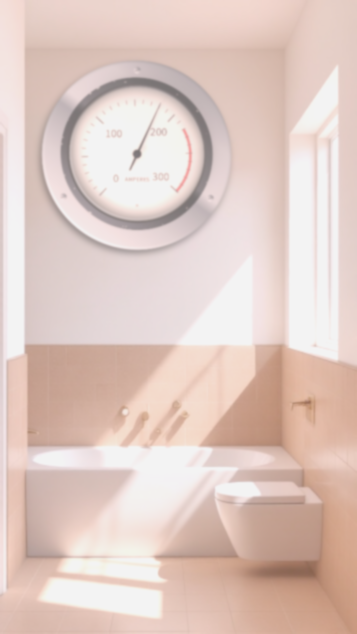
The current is 180 (A)
